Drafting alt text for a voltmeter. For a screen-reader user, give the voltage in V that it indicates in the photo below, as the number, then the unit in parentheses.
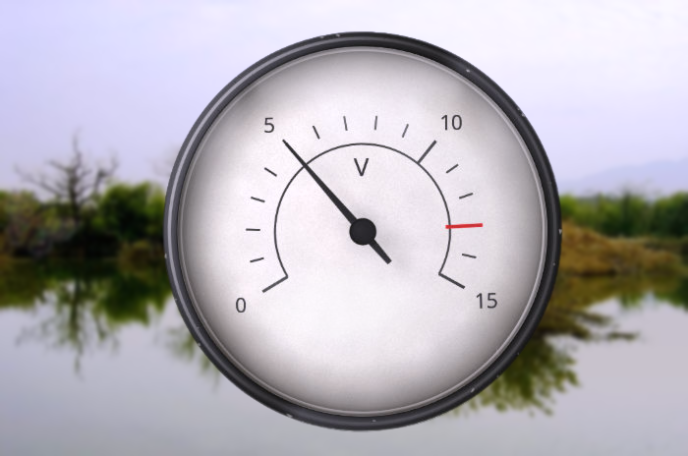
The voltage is 5 (V)
